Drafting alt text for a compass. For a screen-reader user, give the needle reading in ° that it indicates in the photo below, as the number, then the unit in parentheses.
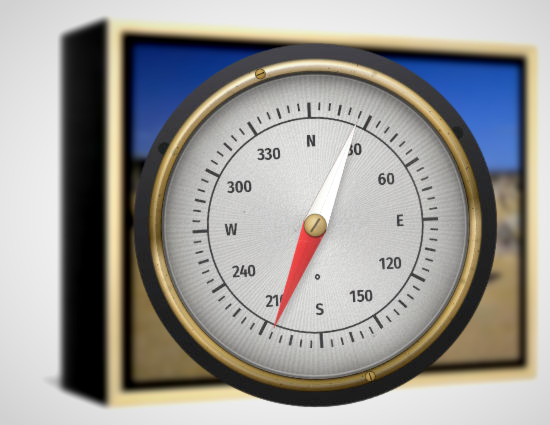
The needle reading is 205 (°)
